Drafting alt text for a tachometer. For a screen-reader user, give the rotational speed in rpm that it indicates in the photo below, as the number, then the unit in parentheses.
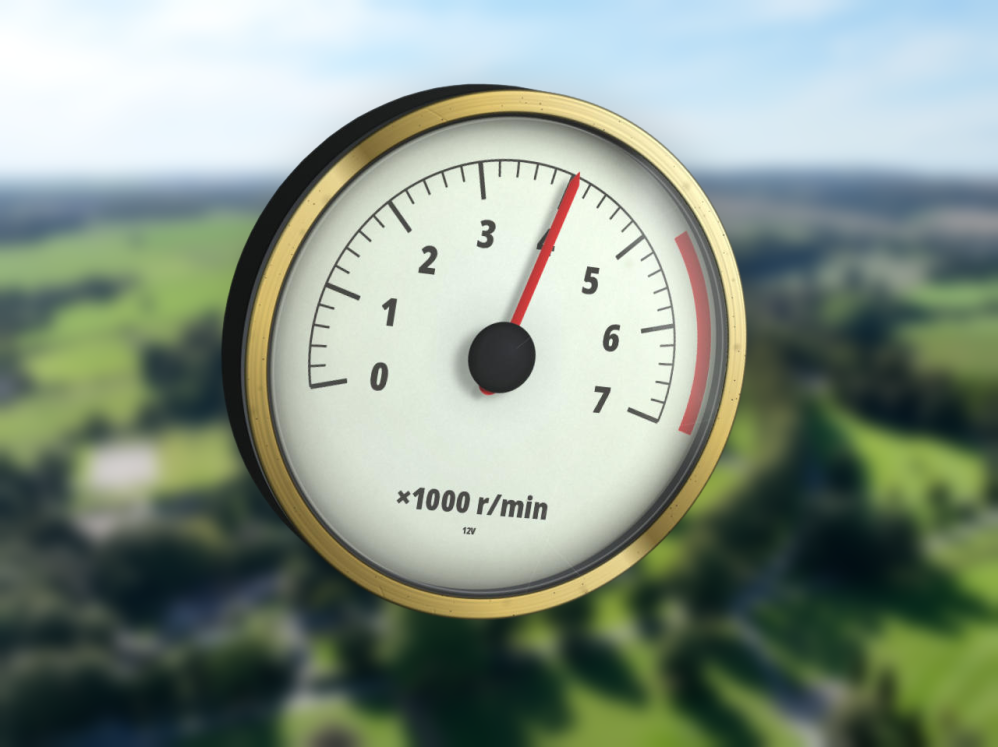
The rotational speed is 4000 (rpm)
